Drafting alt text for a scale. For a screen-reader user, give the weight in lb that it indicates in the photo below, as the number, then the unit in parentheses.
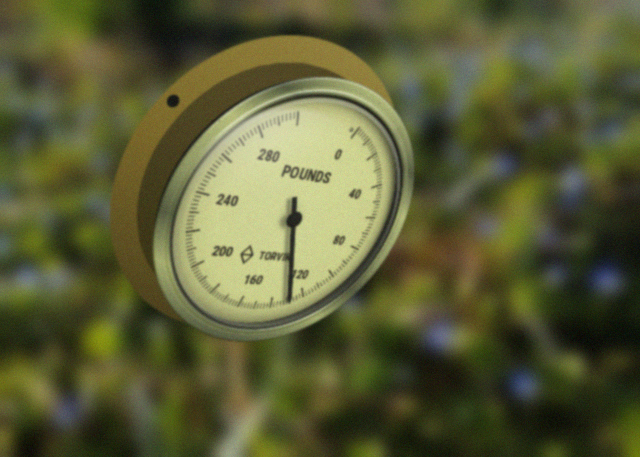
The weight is 130 (lb)
